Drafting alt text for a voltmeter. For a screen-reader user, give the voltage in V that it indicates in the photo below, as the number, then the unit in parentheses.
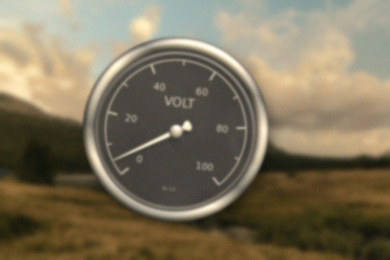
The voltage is 5 (V)
